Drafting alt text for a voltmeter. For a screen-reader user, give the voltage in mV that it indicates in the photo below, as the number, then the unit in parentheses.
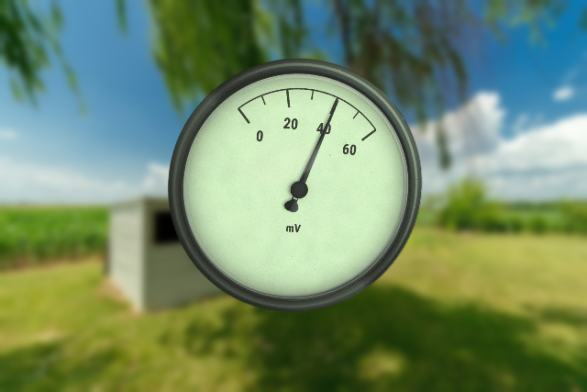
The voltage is 40 (mV)
